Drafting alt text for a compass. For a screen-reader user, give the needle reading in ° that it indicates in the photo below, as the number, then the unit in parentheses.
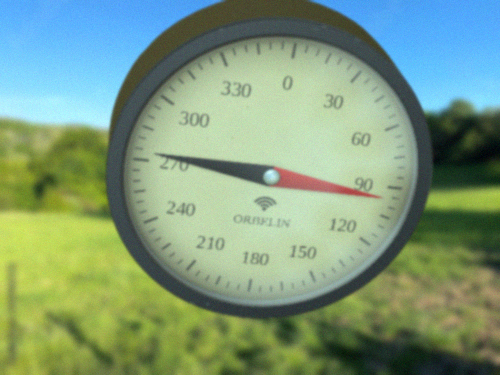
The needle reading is 95 (°)
